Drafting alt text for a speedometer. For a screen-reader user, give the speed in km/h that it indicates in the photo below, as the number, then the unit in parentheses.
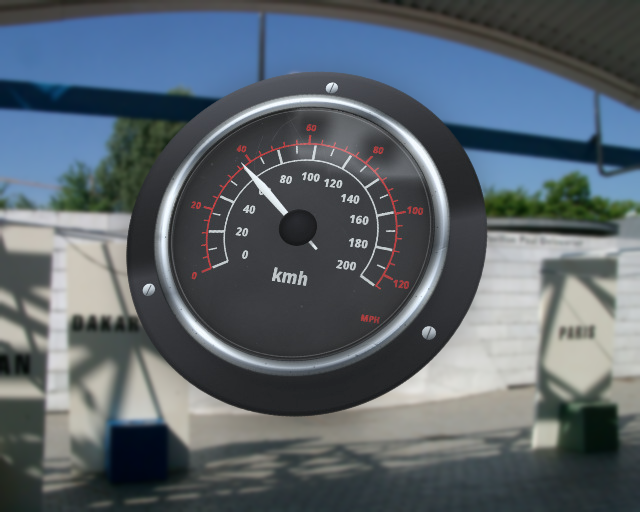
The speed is 60 (km/h)
